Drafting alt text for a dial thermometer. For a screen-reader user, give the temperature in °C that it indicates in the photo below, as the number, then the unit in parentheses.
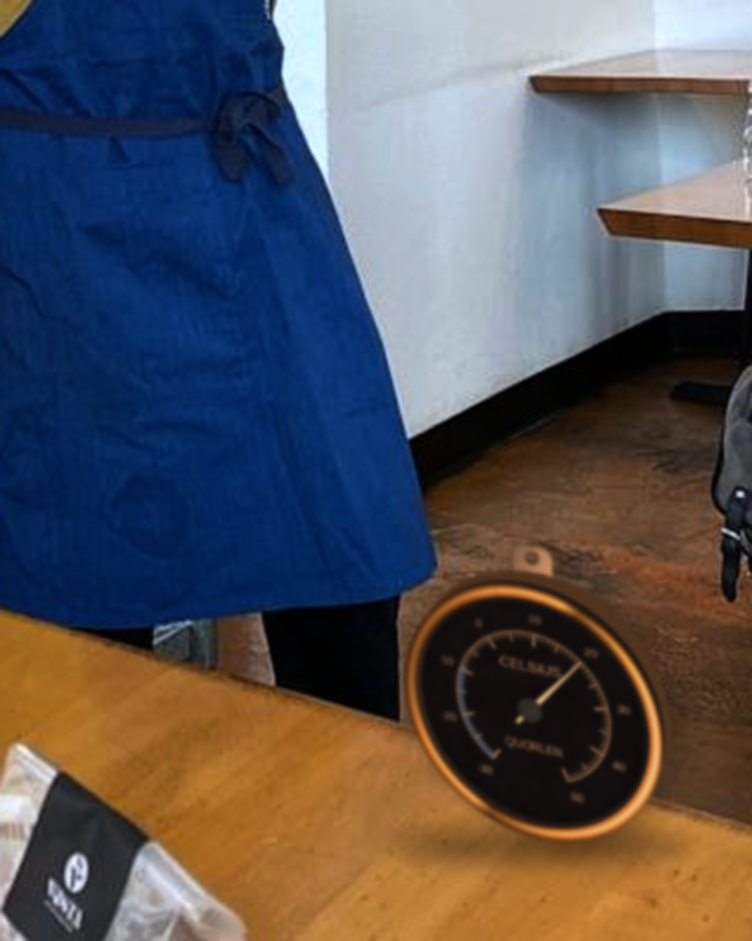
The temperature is 20 (°C)
